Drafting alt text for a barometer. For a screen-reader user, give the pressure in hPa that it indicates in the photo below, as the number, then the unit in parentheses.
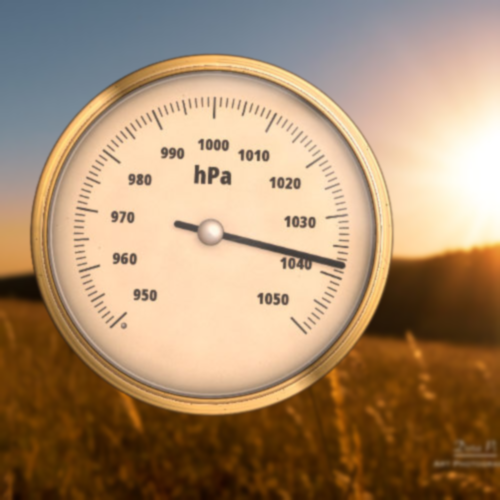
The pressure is 1038 (hPa)
